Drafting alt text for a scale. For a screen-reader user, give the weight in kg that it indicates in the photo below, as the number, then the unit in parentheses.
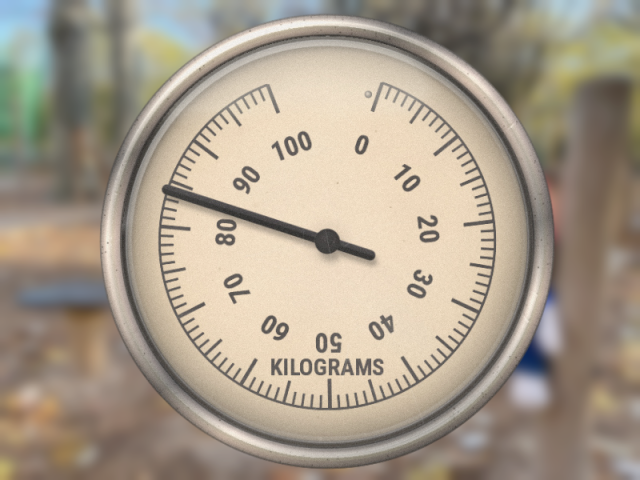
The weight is 84 (kg)
